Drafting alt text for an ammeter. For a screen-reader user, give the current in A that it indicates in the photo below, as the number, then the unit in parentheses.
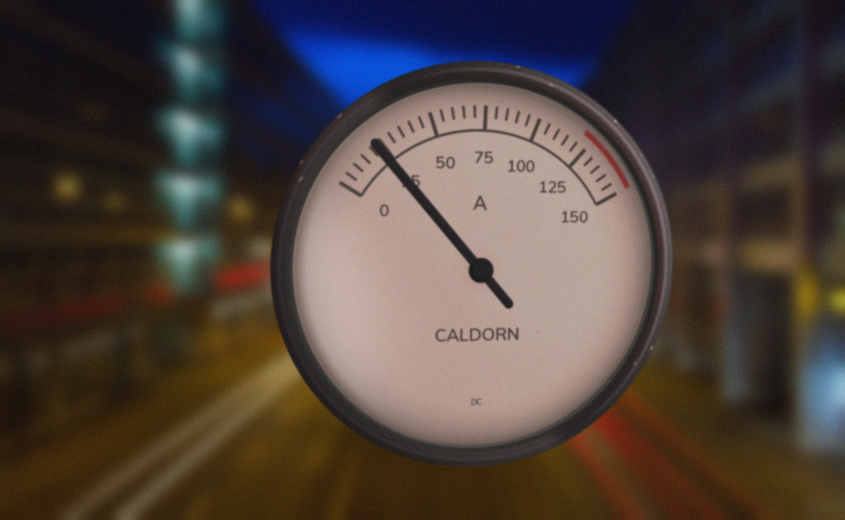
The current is 22.5 (A)
